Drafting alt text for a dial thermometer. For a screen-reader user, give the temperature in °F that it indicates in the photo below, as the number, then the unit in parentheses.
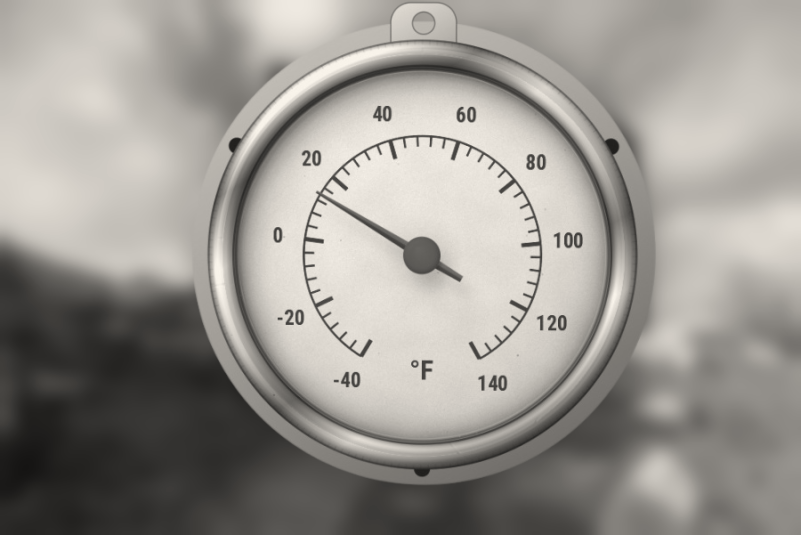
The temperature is 14 (°F)
